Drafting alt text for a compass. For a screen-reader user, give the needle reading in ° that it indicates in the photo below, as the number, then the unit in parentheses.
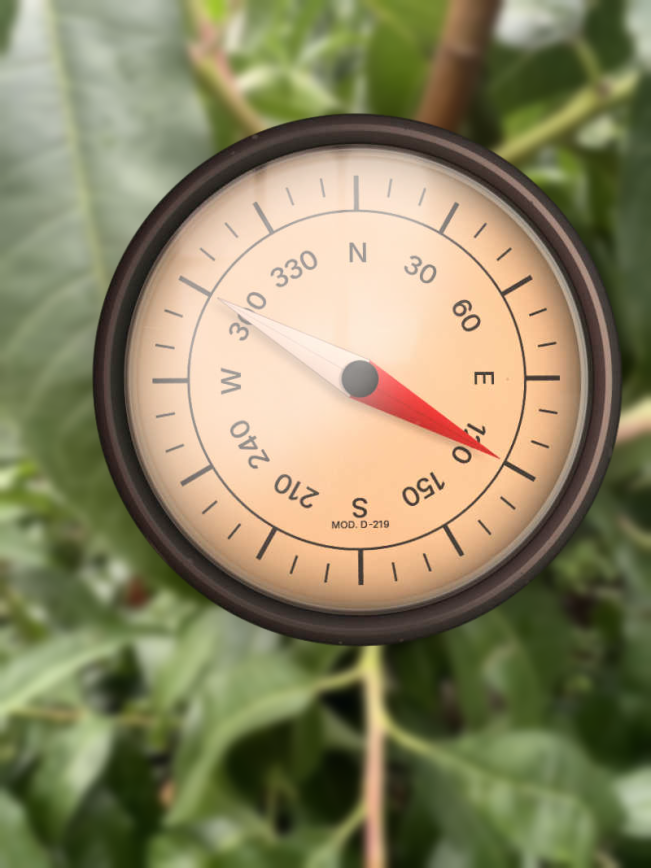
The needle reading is 120 (°)
